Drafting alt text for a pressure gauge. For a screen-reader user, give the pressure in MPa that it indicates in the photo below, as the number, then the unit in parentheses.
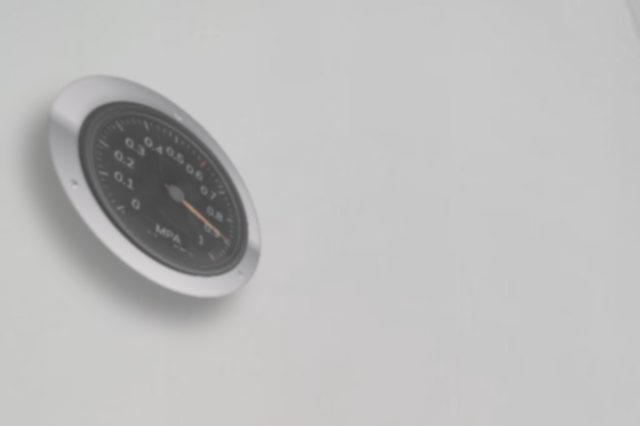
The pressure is 0.9 (MPa)
